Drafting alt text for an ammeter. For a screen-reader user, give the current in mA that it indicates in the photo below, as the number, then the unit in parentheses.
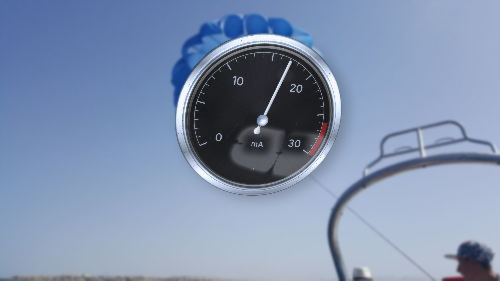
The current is 17 (mA)
